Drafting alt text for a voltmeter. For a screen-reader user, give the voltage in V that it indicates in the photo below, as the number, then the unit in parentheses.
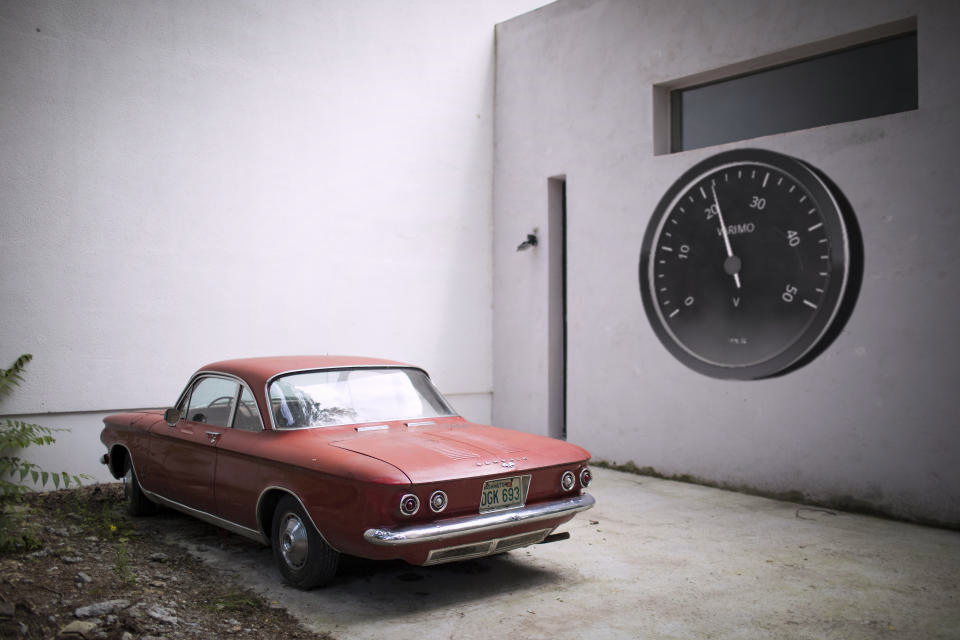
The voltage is 22 (V)
